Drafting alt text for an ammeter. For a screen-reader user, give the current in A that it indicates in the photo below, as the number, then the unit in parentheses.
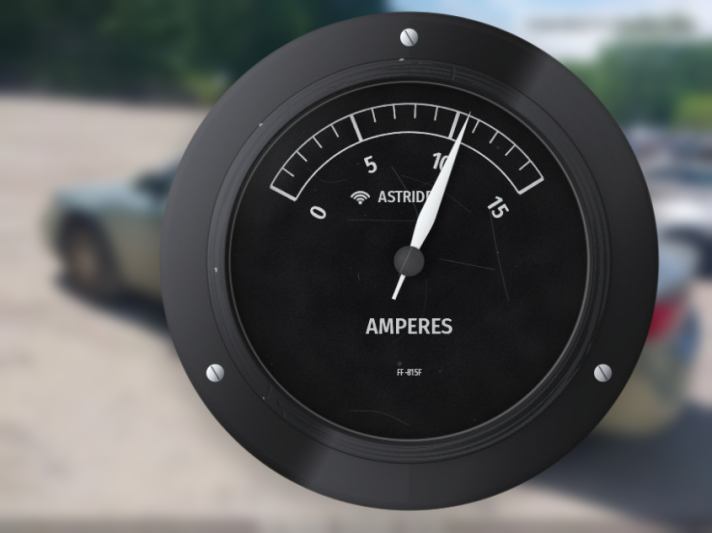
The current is 10.5 (A)
